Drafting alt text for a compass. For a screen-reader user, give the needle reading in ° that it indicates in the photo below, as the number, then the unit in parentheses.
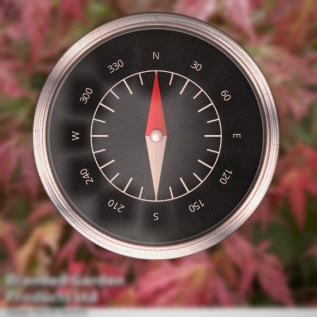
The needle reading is 0 (°)
